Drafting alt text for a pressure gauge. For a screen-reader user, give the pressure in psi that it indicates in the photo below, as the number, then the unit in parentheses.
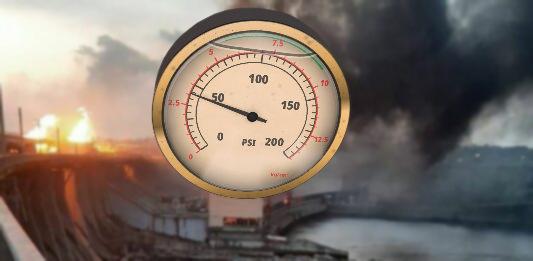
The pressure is 45 (psi)
